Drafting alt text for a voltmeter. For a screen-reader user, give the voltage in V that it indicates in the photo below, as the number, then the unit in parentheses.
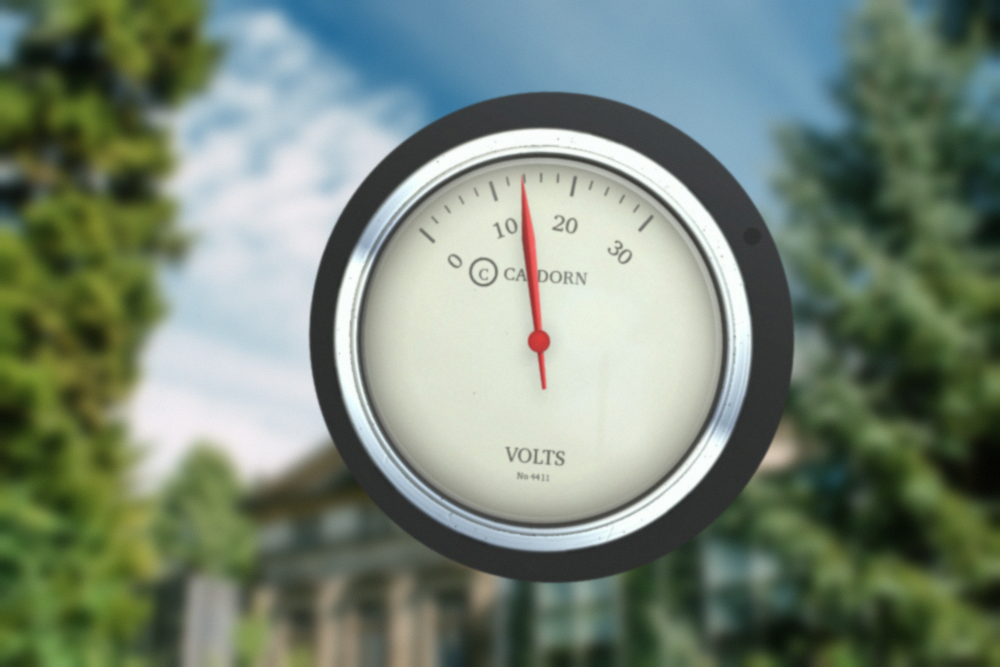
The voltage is 14 (V)
